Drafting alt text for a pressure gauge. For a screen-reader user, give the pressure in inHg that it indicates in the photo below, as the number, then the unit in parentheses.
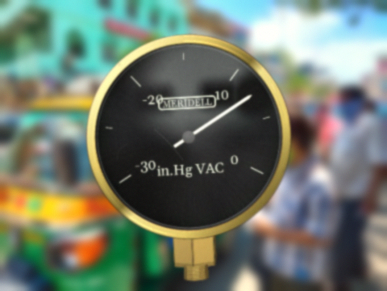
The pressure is -7.5 (inHg)
